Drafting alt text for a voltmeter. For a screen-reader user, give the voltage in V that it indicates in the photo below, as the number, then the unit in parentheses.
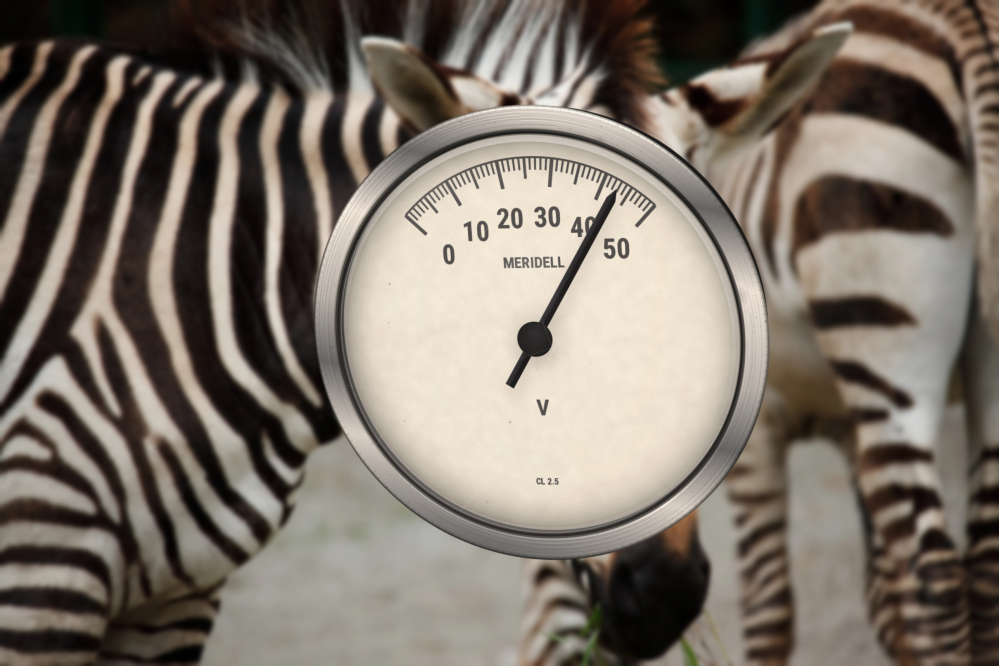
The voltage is 43 (V)
